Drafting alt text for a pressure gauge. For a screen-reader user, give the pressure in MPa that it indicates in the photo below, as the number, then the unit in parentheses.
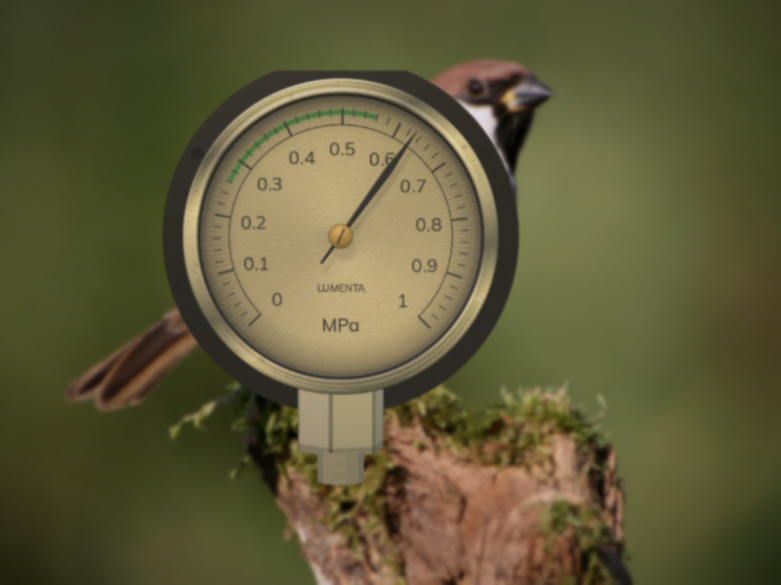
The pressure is 0.63 (MPa)
